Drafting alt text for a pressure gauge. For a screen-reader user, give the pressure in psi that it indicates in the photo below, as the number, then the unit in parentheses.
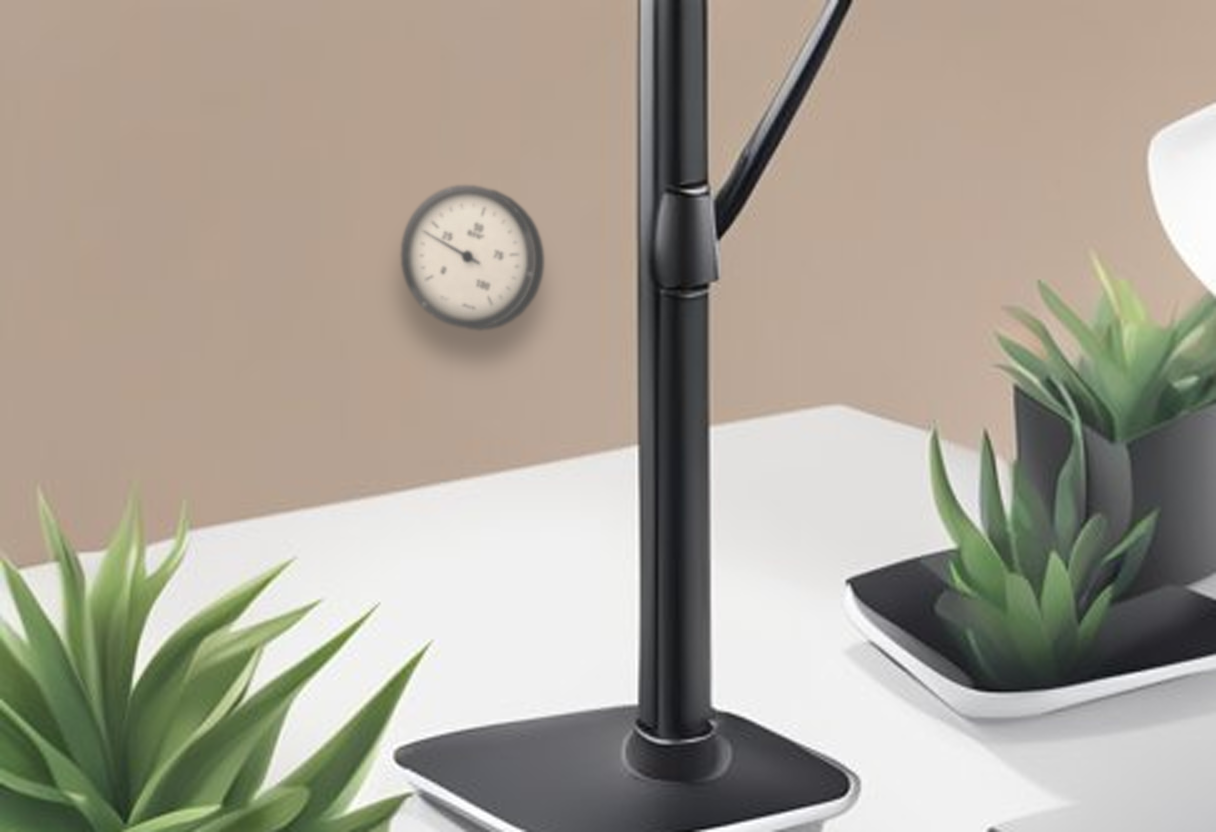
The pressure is 20 (psi)
